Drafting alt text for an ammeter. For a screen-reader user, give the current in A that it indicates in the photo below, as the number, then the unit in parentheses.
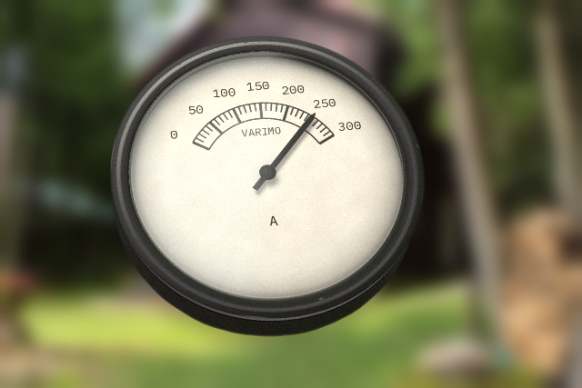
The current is 250 (A)
